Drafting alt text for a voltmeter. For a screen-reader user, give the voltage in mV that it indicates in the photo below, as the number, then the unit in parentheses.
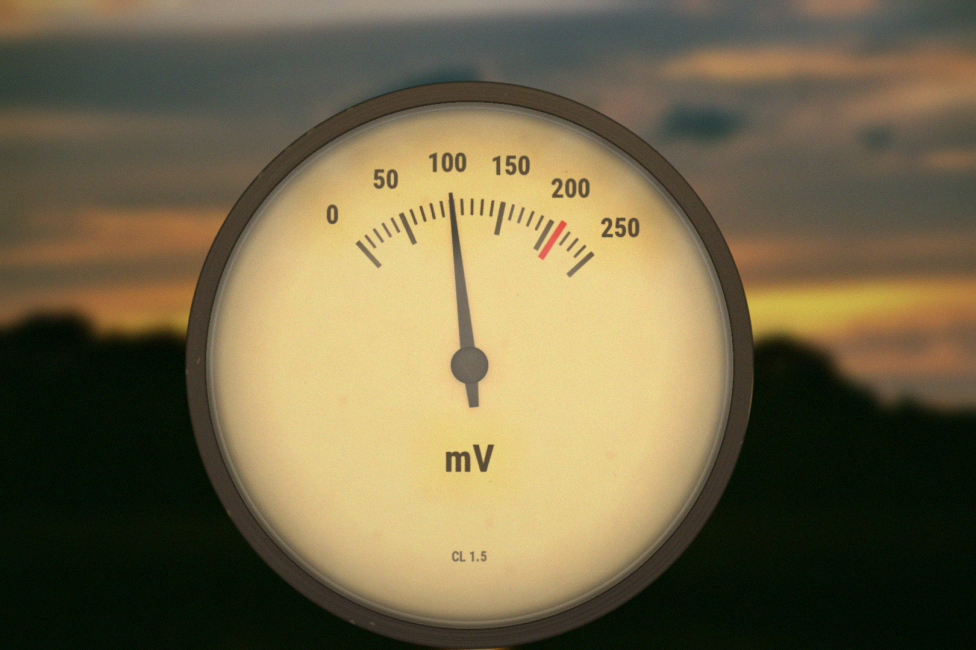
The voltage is 100 (mV)
